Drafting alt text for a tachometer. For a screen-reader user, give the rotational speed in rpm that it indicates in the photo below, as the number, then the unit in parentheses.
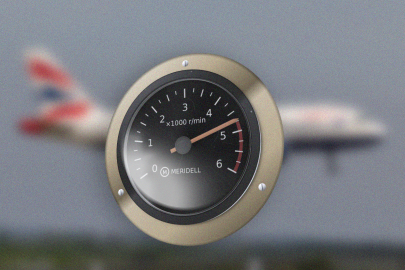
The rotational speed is 4750 (rpm)
